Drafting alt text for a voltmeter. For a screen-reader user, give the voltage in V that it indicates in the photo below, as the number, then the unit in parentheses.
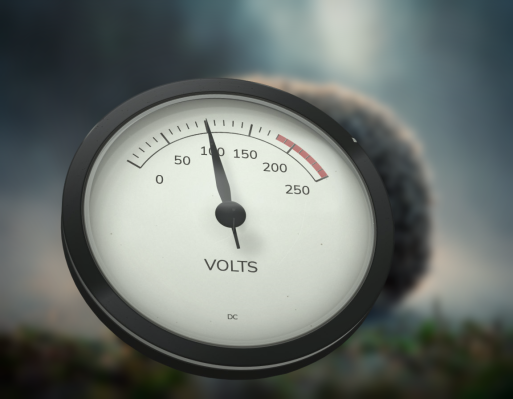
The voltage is 100 (V)
